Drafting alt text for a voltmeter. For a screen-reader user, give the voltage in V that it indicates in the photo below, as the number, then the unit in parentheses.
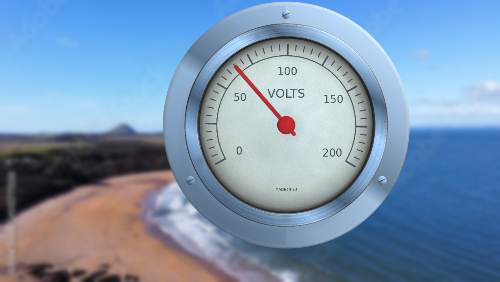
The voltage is 65 (V)
